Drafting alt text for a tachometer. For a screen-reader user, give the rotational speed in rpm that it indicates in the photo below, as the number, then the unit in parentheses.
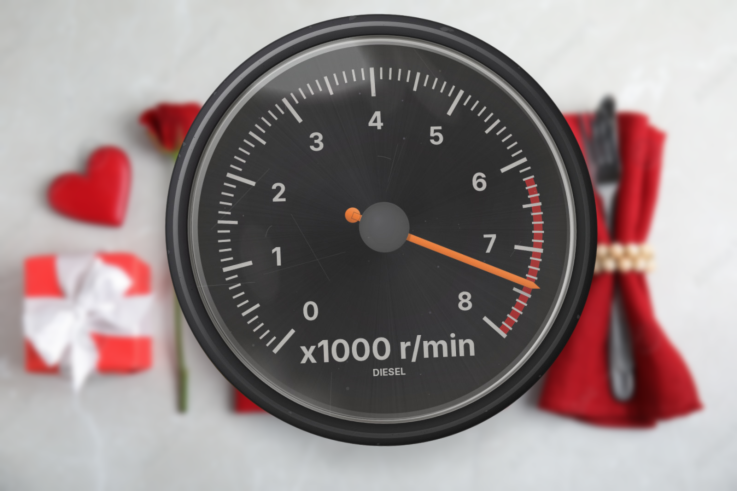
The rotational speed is 7400 (rpm)
